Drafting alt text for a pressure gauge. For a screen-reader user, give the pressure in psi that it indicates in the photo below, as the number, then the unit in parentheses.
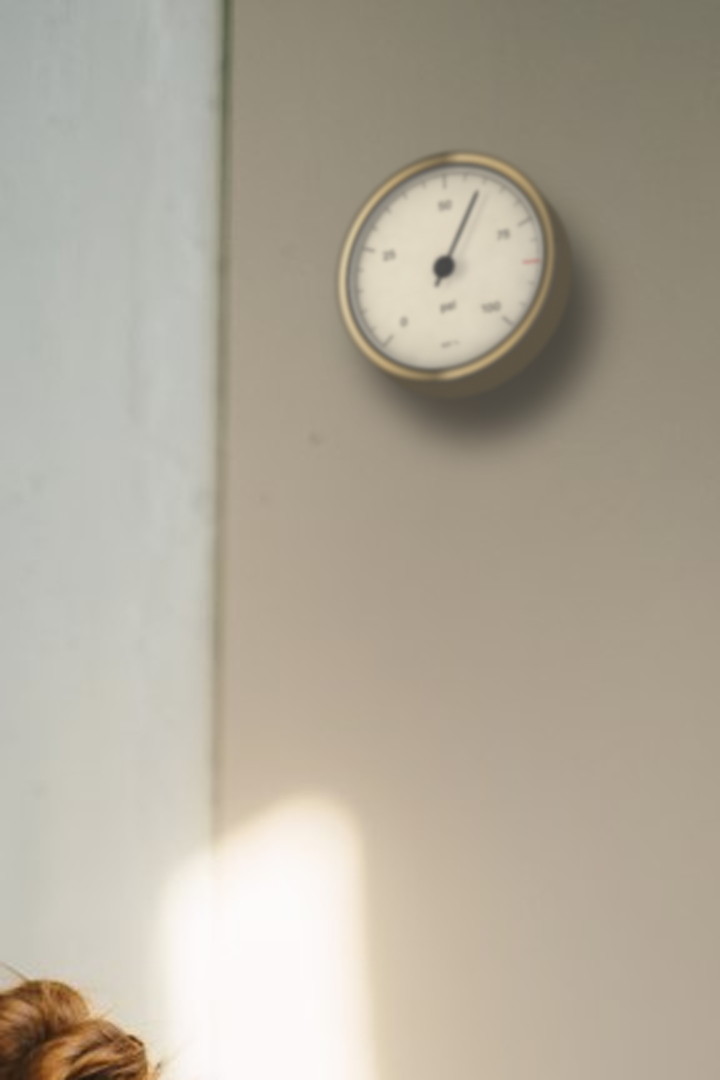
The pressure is 60 (psi)
